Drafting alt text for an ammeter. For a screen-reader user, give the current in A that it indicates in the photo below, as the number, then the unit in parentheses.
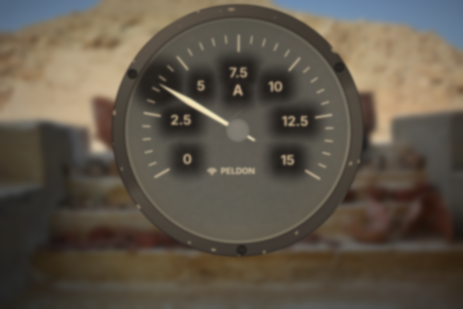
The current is 3.75 (A)
